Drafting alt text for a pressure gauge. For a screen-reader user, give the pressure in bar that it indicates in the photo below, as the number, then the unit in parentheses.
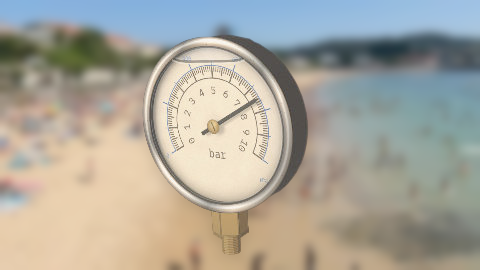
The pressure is 7.5 (bar)
